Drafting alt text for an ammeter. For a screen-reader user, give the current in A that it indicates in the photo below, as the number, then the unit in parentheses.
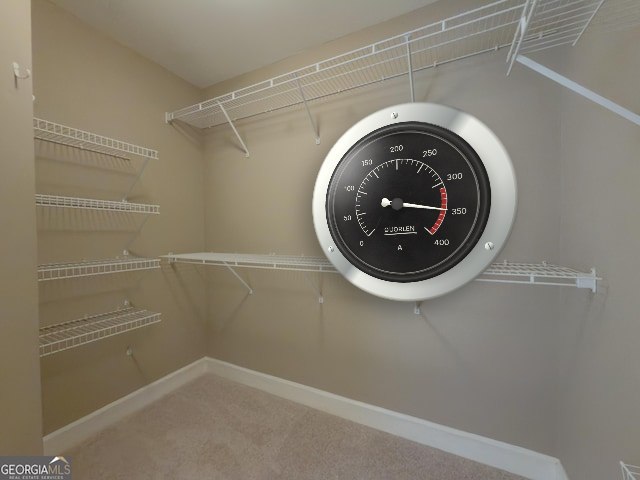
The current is 350 (A)
